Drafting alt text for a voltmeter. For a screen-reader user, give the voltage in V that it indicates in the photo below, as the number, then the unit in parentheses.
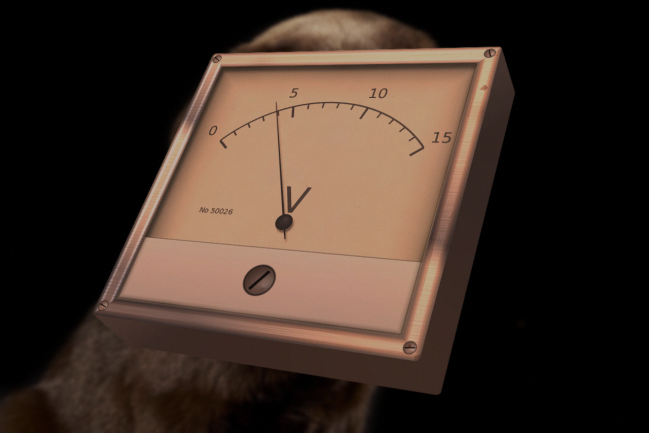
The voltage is 4 (V)
